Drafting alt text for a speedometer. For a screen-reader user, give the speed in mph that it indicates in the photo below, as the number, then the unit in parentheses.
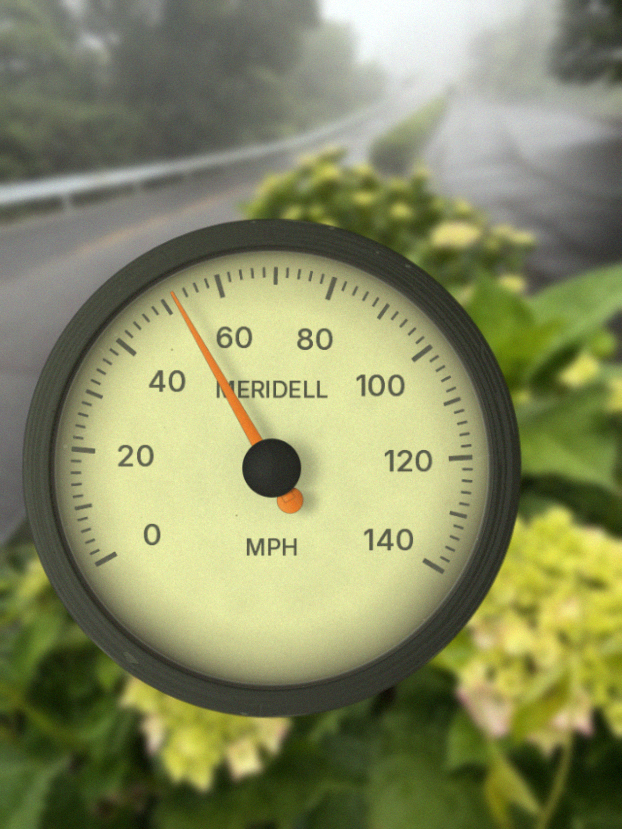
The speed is 52 (mph)
